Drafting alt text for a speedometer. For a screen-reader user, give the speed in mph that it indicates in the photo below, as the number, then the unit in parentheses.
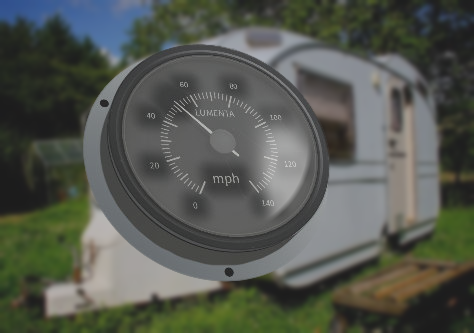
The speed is 50 (mph)
